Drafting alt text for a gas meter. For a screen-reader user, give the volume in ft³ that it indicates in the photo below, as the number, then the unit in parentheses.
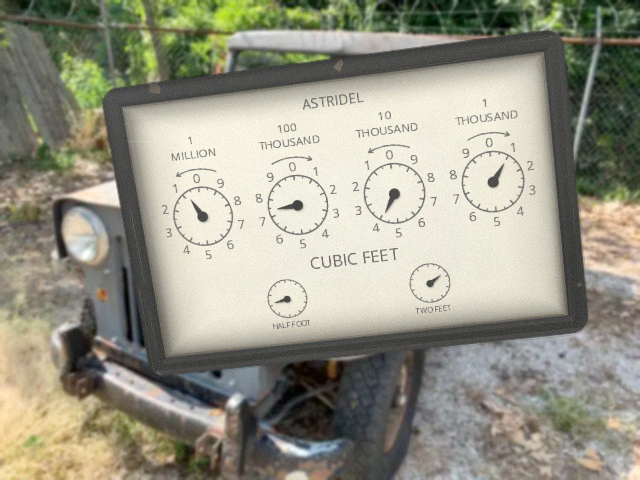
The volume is 74100 (ft³)
